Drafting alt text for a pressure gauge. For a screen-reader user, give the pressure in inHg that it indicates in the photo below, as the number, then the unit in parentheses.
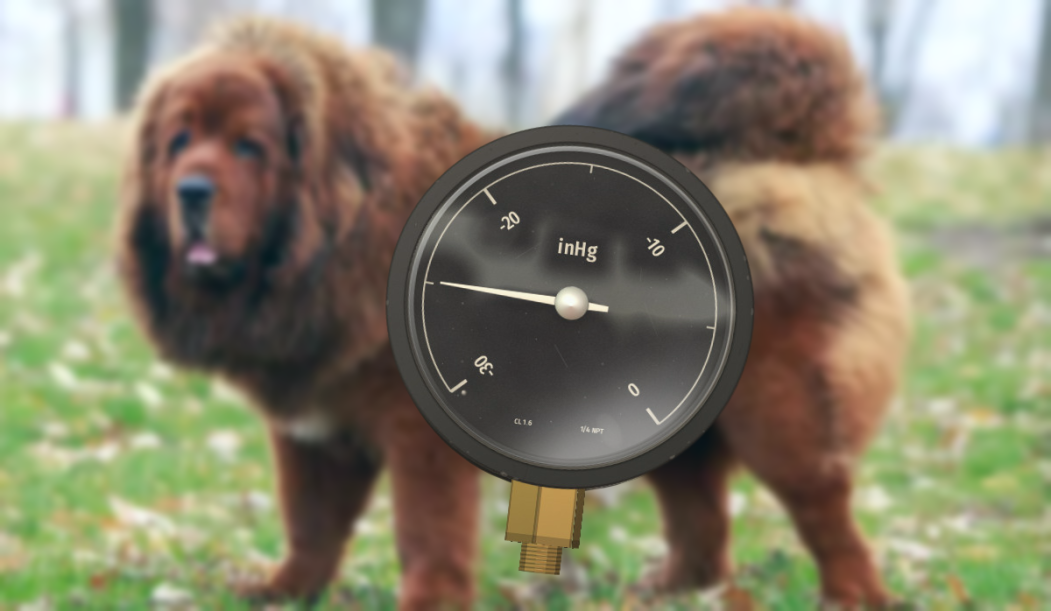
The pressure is -25 (inHg)
